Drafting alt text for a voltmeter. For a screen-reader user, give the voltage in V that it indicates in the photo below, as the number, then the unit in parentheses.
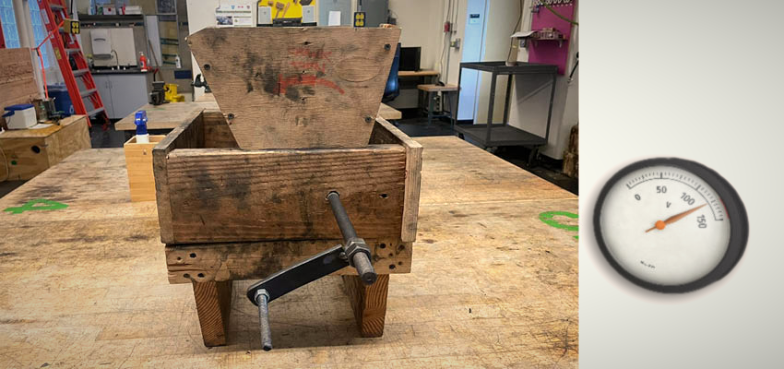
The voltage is 125 (V)
